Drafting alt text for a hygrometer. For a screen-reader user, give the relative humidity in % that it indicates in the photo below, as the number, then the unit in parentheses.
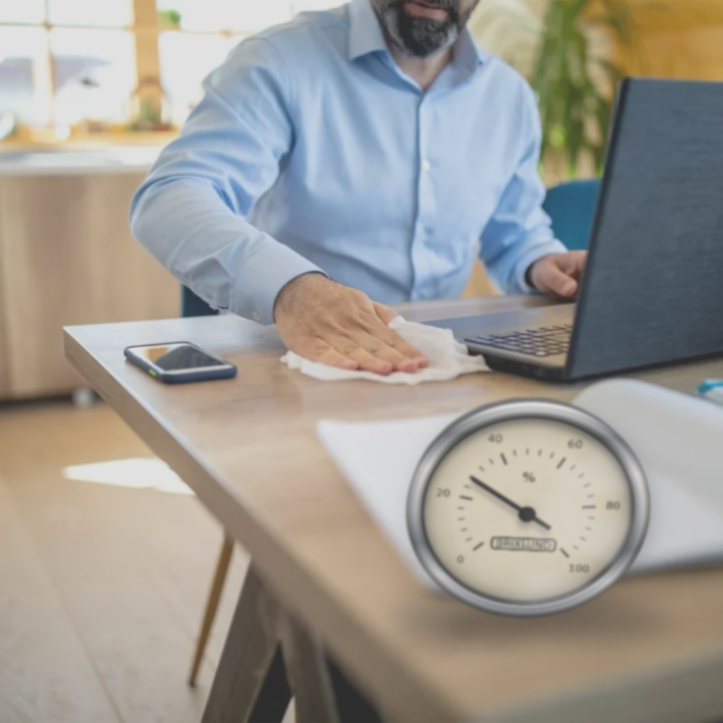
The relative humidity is 28 (%)
